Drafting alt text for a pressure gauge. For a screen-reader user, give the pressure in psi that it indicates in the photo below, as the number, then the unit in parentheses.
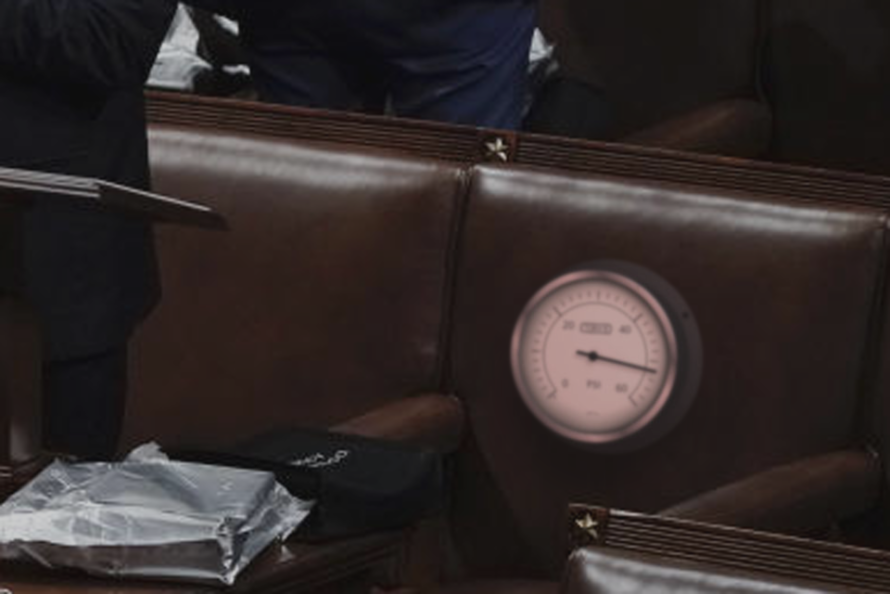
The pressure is 52 (psi)
